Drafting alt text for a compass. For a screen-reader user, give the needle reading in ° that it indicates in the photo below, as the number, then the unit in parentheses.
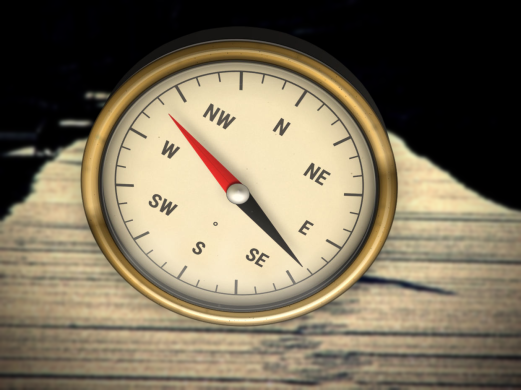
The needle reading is 290 (°)
